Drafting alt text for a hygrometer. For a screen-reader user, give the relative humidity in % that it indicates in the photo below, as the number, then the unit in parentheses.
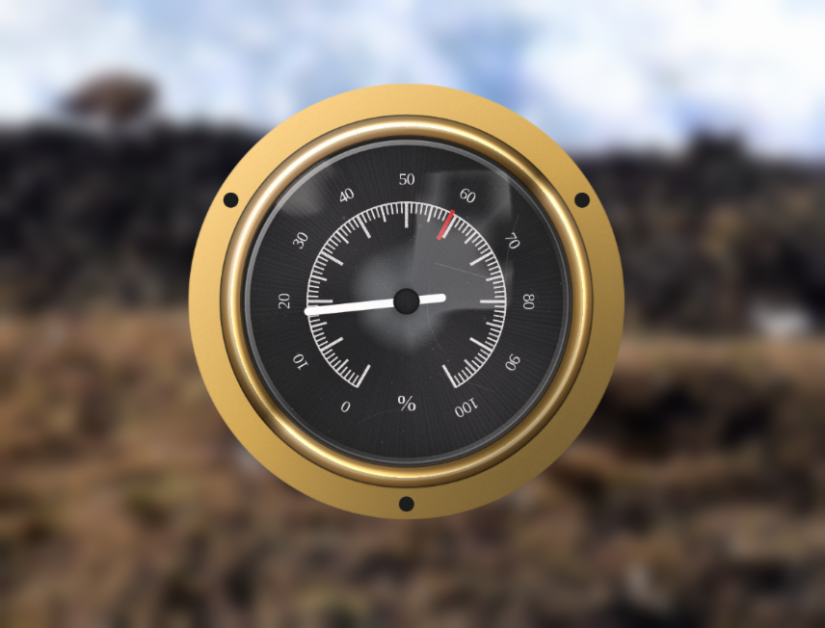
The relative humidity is 18 (%)
